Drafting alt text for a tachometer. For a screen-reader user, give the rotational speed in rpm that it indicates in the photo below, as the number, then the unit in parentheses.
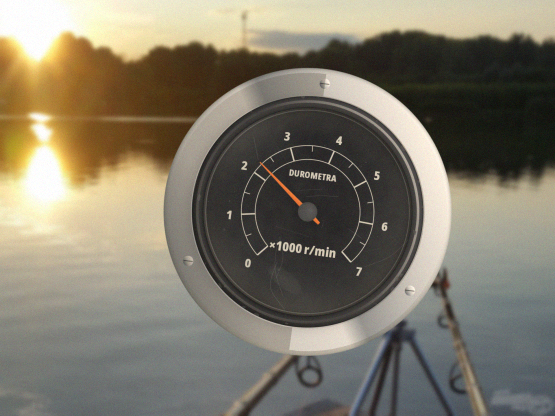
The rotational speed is 2250 (rpm)
